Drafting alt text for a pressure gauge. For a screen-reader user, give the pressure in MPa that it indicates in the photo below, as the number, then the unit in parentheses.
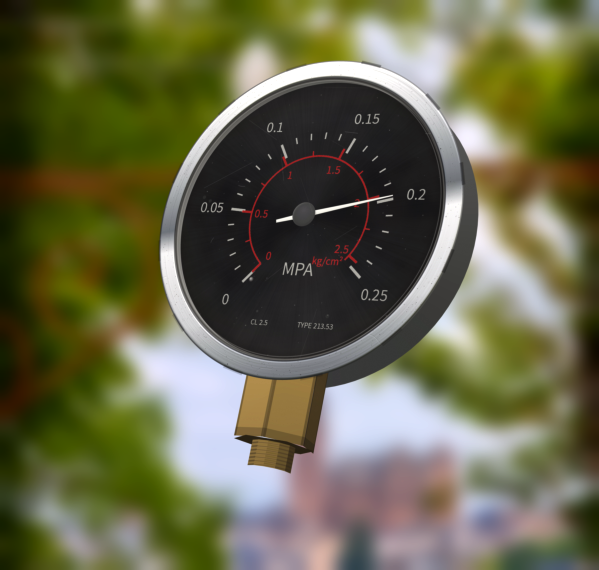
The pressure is 0.2 (MPa)
